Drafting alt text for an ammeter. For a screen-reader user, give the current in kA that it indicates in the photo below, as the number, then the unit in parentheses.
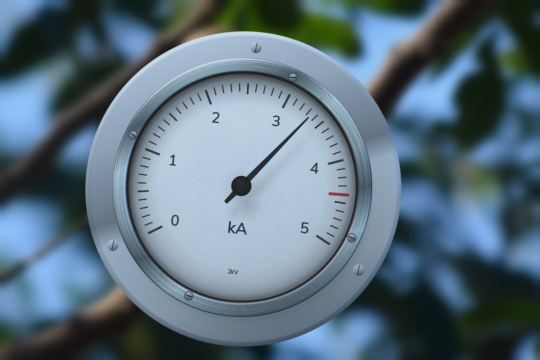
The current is 3.35 (kA)
